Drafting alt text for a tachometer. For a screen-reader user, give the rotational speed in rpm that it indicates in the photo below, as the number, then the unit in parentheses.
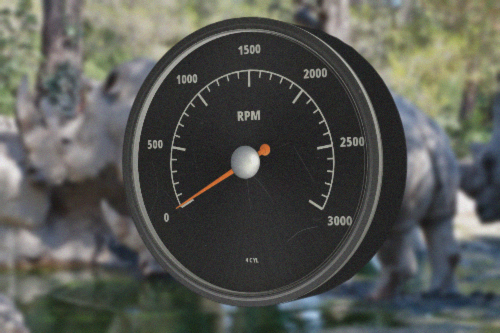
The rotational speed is 0 (rpm)
